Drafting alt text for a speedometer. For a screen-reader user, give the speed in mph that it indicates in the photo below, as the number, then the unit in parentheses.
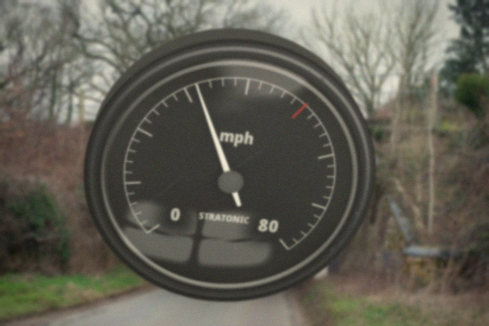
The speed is 32 (mph)
